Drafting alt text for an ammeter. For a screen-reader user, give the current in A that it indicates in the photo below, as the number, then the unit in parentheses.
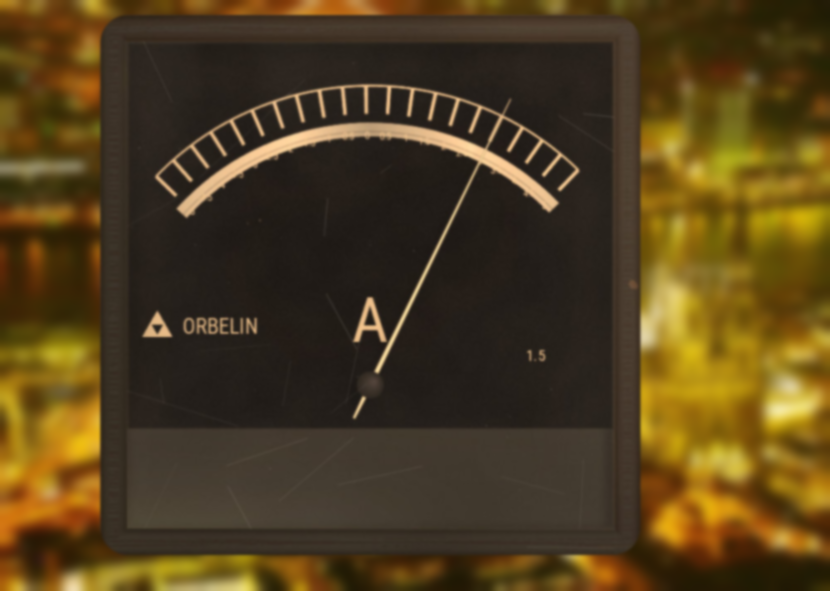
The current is 3 (A)
